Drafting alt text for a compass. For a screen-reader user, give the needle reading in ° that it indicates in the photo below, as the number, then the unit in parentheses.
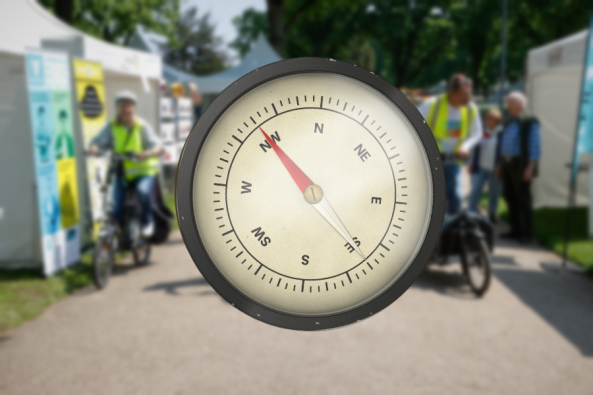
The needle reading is 315 (°)
